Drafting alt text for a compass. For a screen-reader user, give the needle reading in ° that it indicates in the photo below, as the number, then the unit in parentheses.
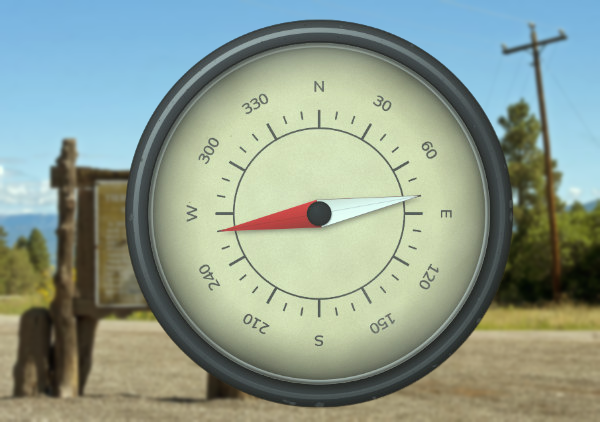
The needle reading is 260 (°)
